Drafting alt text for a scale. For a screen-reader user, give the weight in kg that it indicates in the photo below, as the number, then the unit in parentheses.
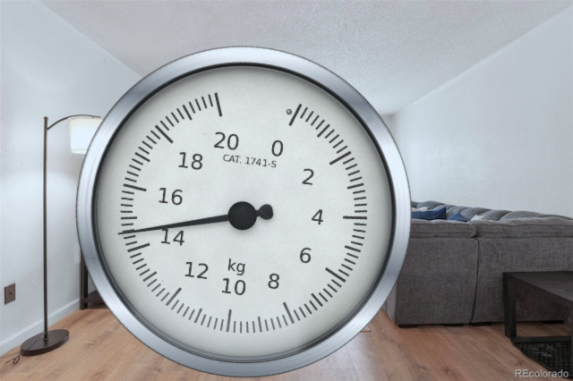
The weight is 14.6 (kg)
